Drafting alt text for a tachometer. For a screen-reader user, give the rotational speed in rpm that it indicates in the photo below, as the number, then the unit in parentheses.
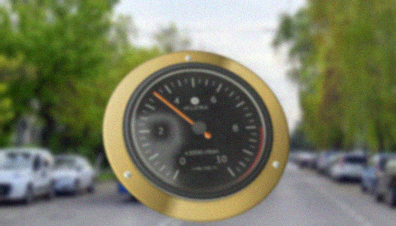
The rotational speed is 3500 (rpm)
